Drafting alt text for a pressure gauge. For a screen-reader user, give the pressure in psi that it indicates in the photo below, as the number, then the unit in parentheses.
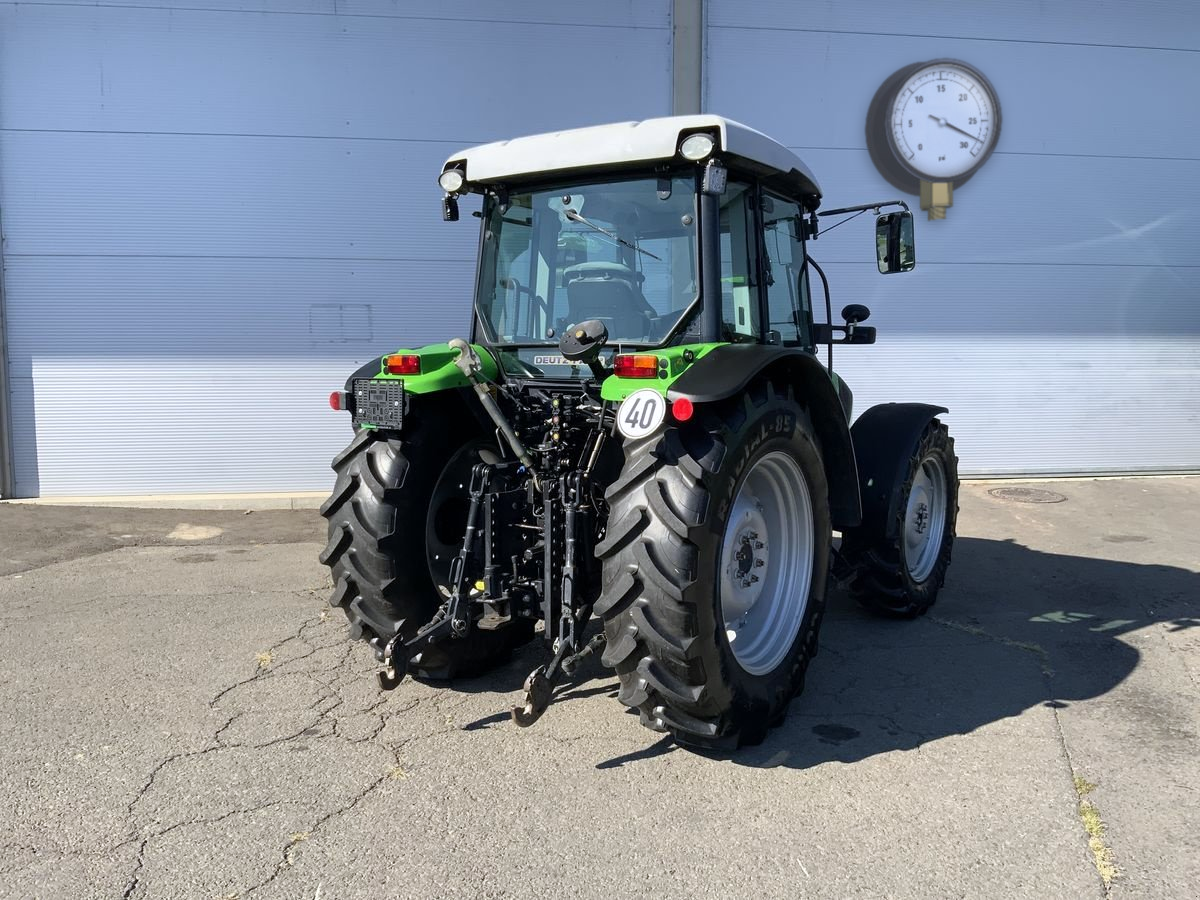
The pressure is 28 (psi)
